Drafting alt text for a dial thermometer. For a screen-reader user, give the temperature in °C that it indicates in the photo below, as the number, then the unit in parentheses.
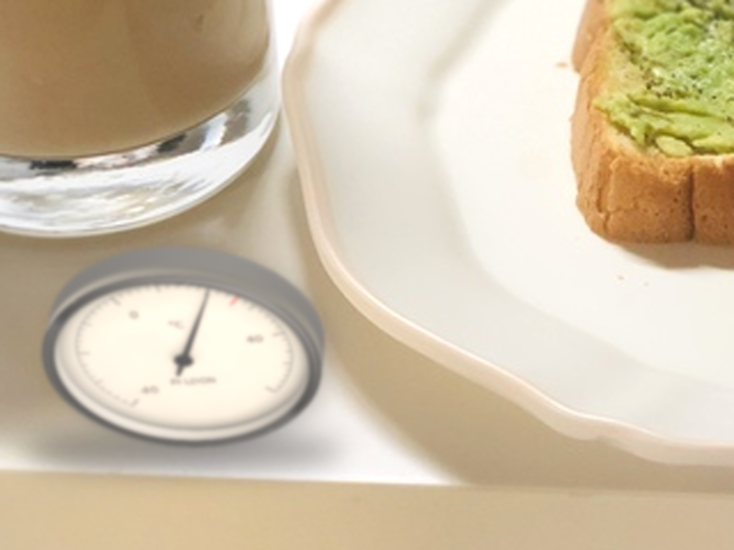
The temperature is 20 (°C)
